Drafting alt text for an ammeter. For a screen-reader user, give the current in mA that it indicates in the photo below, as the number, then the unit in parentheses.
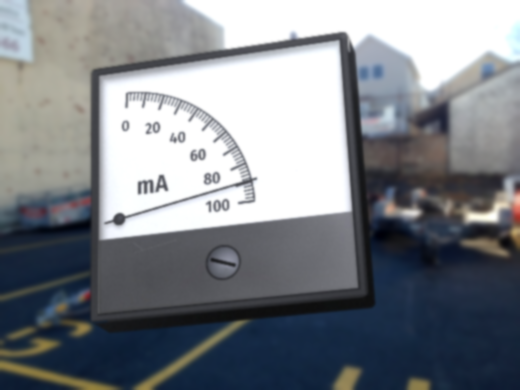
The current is 90 (mA)
